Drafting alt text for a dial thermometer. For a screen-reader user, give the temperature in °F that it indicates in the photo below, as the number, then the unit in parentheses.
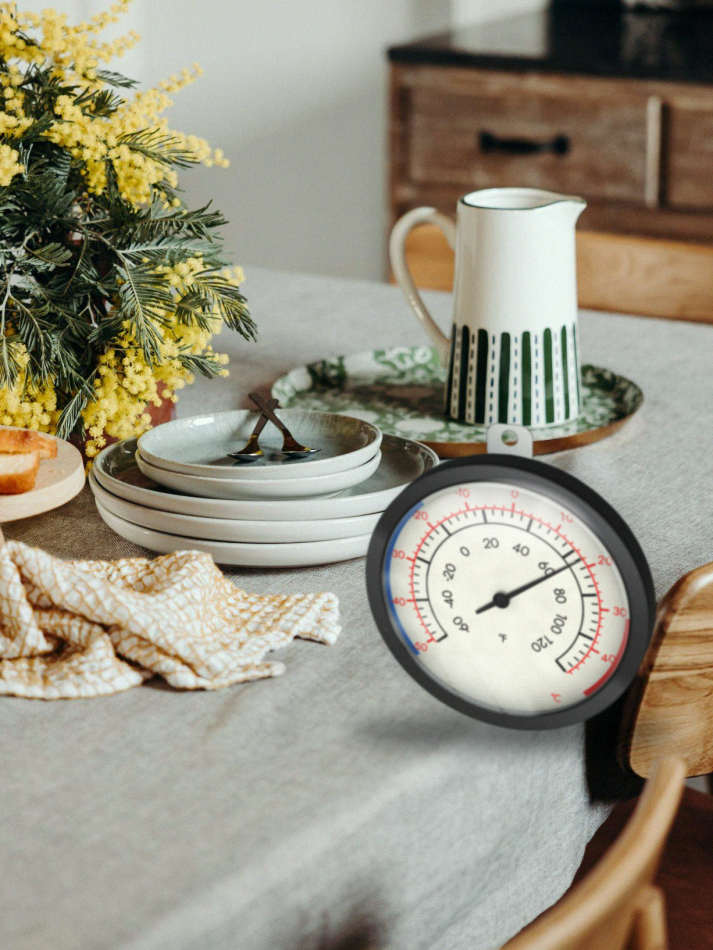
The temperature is 64 (°F)
